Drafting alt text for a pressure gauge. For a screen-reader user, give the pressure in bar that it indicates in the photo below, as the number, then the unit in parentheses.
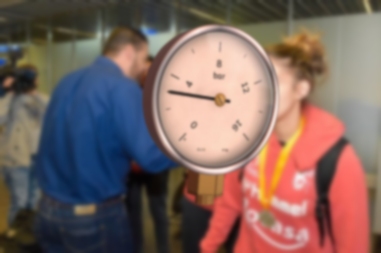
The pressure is 3 (bar)
